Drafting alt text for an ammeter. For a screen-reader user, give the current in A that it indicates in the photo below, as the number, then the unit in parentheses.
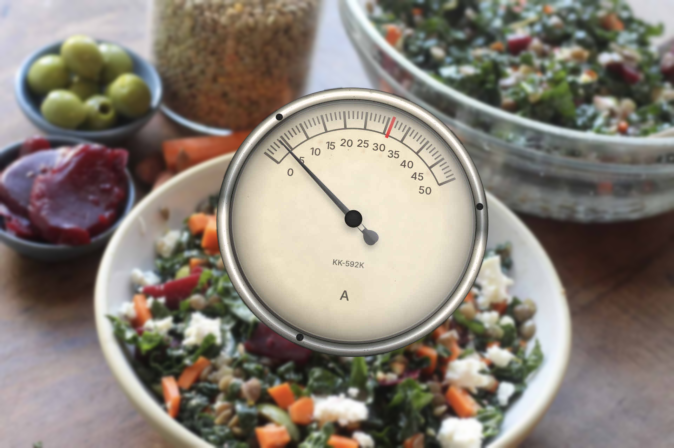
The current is 4 (A)
